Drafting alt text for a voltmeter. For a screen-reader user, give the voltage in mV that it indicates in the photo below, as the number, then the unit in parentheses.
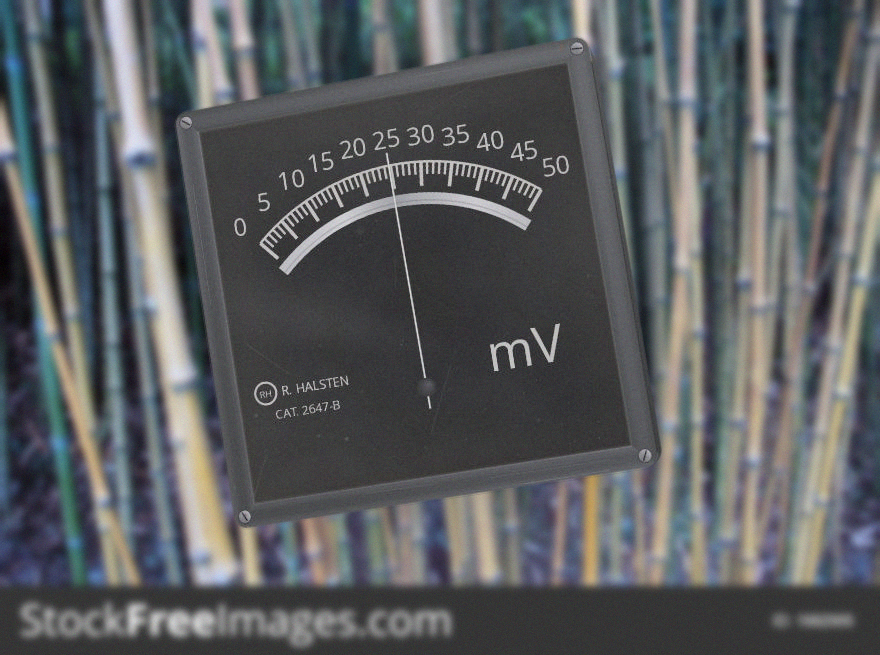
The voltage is 25 (mV)
